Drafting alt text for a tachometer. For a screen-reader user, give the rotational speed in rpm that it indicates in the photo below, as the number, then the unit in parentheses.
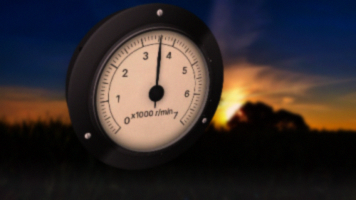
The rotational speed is 3500 (rpm)
